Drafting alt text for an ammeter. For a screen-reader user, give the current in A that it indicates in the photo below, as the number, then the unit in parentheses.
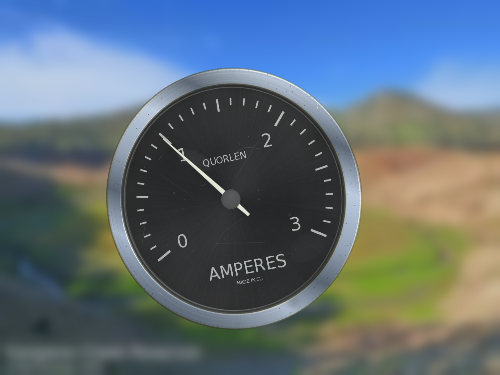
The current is 1 (A)
